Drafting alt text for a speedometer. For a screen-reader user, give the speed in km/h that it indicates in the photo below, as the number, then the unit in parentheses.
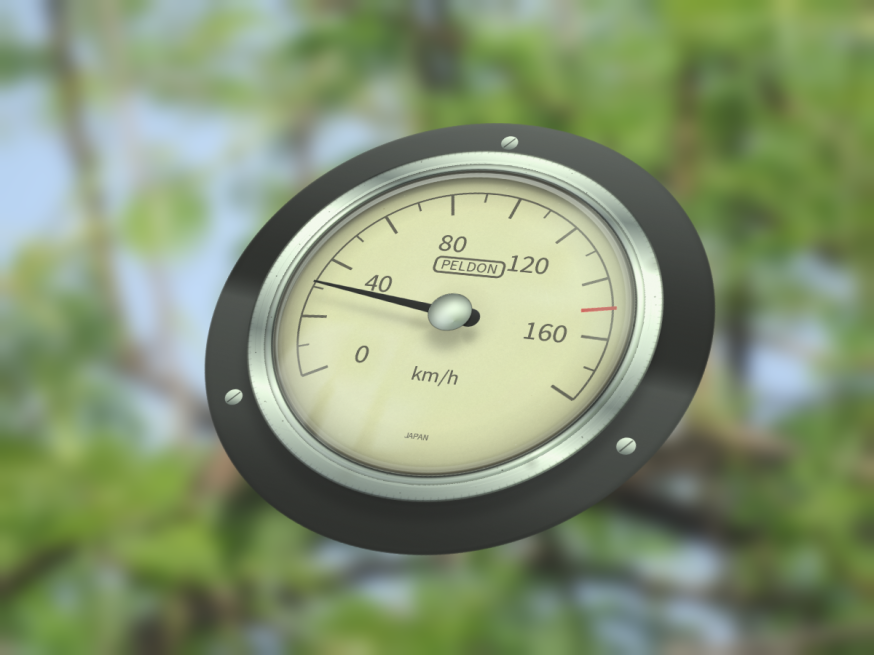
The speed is 30 (km/h)
